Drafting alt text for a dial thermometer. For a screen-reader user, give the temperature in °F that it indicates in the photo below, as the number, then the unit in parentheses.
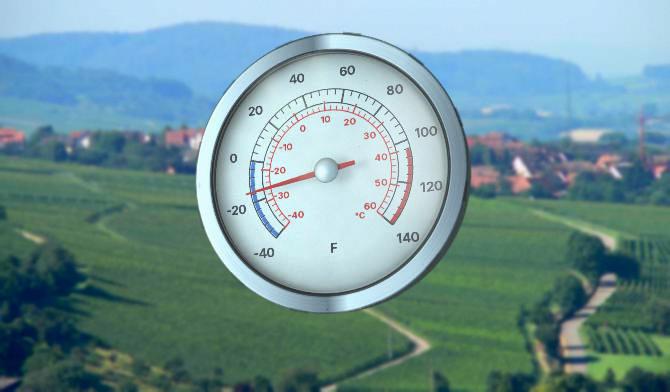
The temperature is -16 (°F)
